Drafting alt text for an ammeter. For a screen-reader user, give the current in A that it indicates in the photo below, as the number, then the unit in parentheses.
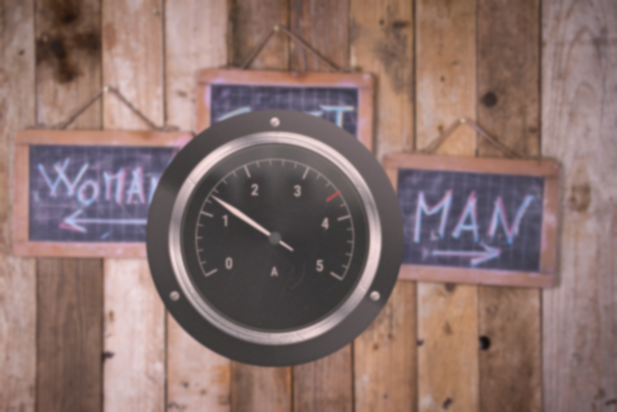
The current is 1.3 (A)
